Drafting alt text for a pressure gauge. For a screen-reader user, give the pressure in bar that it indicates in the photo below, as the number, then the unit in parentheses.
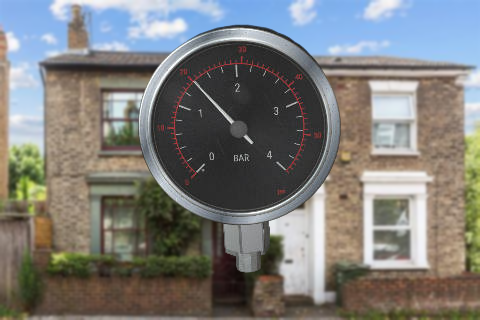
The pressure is 1.4 (bar)
